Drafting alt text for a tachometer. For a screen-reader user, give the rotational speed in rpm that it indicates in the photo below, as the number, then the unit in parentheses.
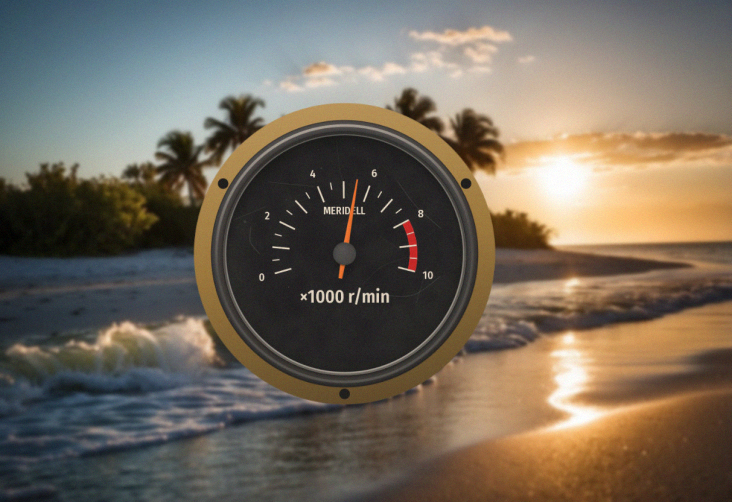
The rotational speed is 5500 (rpm)
